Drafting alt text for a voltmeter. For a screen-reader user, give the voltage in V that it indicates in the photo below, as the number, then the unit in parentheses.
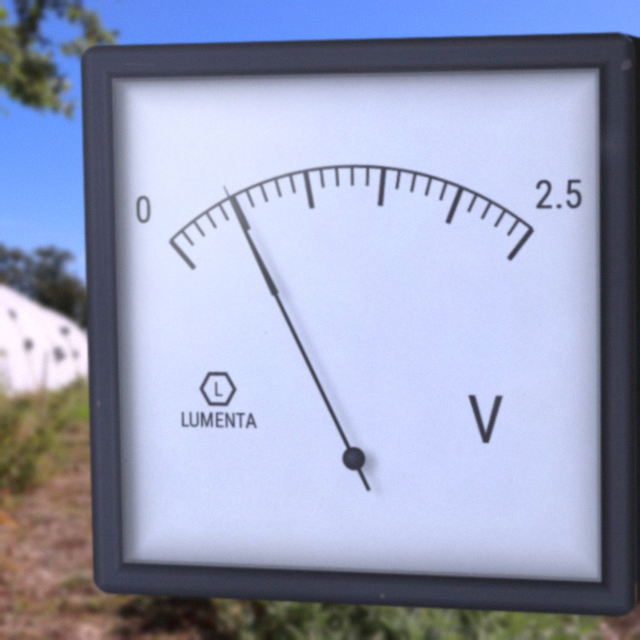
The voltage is 0.5 (V)
